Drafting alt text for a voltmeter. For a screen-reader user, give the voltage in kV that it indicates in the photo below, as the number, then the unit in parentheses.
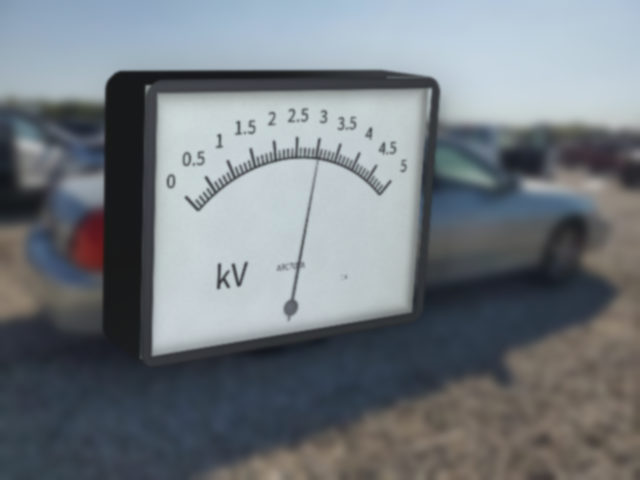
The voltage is 3 (kV)
